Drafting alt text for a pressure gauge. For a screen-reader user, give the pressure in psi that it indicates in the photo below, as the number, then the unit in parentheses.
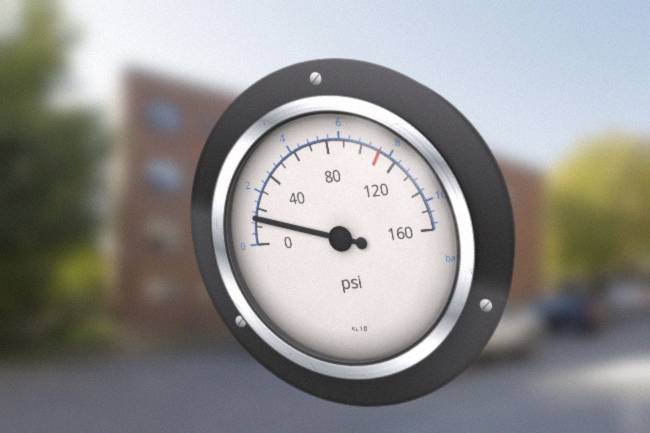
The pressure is 15 (psi)
